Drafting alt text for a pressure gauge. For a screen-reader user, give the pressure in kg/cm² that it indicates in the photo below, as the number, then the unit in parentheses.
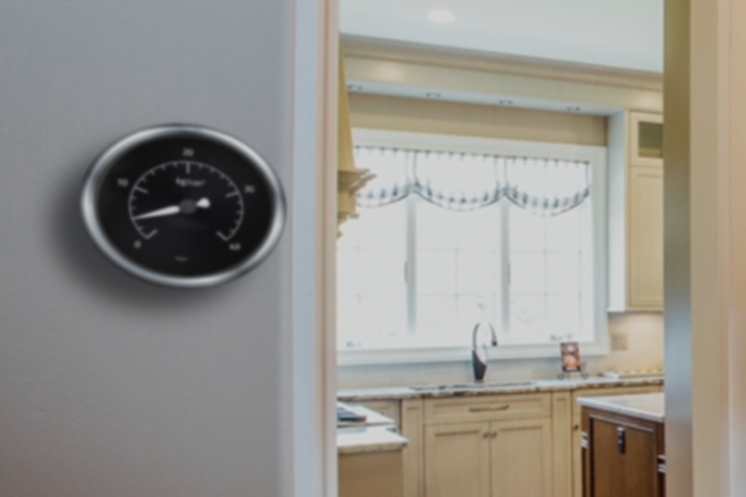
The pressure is 4 (kg/cm²)
